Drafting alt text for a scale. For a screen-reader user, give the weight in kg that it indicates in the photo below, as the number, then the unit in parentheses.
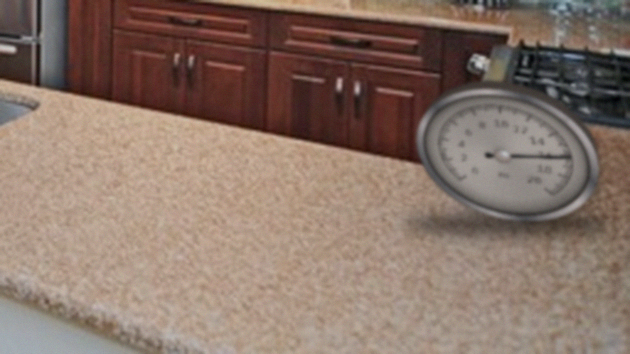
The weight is 16 (kg)
